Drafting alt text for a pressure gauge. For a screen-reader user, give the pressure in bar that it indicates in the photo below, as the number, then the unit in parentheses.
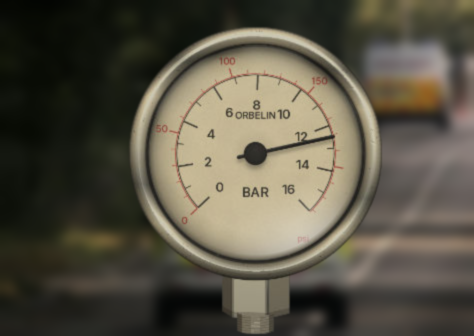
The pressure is 12.5 (bar)
